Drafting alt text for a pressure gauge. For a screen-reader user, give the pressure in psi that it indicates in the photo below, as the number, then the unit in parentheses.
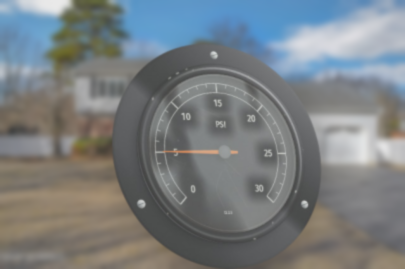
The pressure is 5 (psi)
